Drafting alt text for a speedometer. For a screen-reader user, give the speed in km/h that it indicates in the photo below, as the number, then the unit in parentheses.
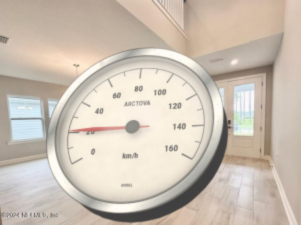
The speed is 20 (km/h)
